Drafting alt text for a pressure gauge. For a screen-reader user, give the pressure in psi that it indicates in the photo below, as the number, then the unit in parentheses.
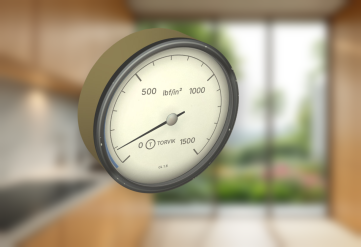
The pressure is 100 (psi)
